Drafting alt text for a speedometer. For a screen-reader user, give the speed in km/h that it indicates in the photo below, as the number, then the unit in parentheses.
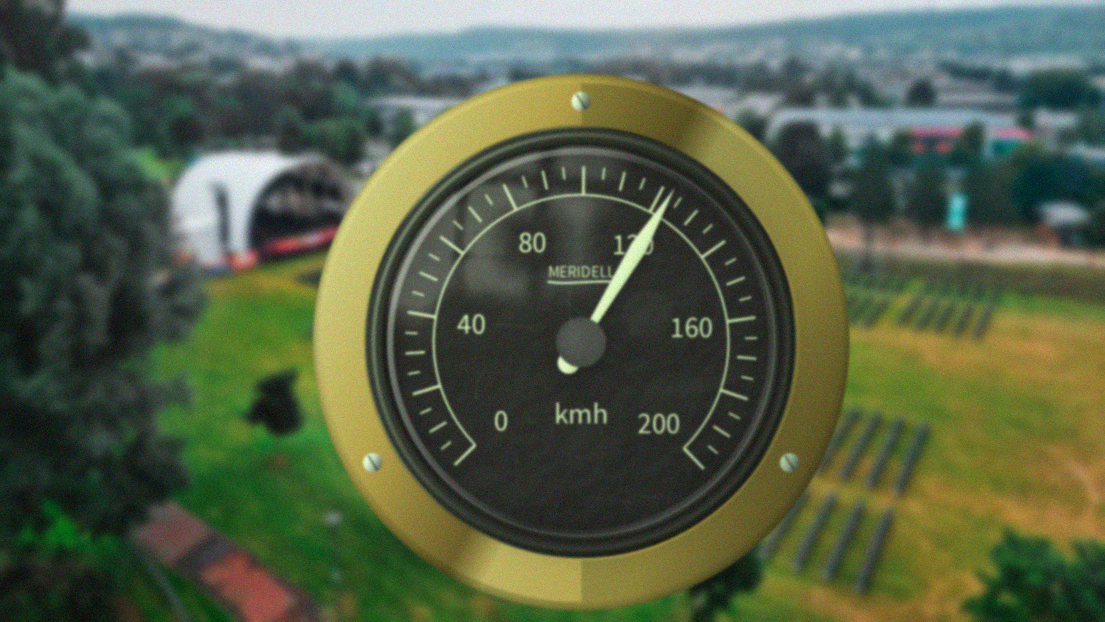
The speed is 122.5 (km/h)
